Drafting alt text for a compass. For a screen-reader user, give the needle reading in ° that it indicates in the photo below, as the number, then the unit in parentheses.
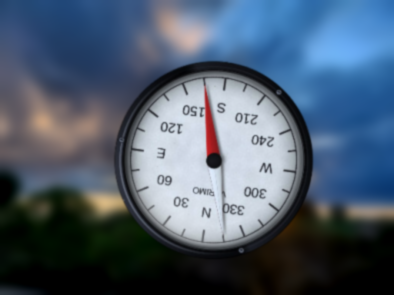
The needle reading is 165 (°)
